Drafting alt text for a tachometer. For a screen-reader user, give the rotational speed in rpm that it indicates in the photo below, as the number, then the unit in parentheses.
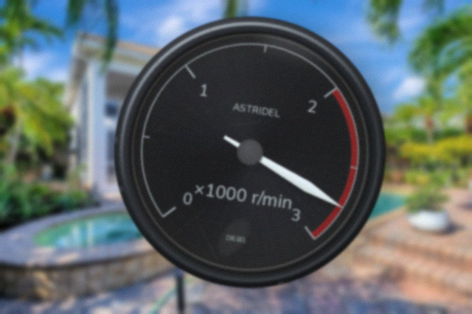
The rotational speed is 2750 (rpm)
